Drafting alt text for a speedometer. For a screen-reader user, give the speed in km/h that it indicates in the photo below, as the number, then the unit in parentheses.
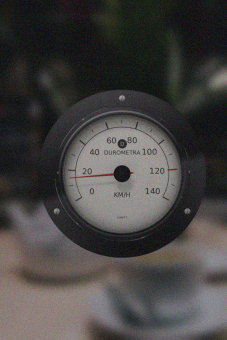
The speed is 15 (km/h)
